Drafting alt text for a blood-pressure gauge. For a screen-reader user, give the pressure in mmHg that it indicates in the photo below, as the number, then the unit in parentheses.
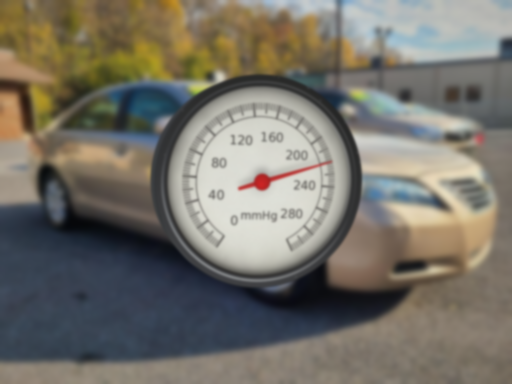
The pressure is 220 (mmHg)
